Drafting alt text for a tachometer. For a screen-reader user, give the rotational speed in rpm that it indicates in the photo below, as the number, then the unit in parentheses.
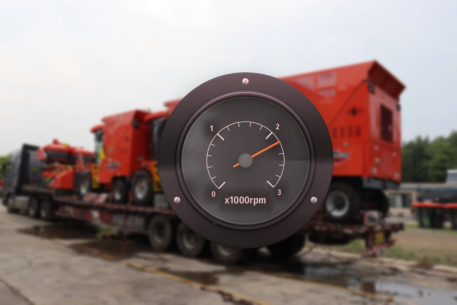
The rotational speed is 2200 (rpm)
